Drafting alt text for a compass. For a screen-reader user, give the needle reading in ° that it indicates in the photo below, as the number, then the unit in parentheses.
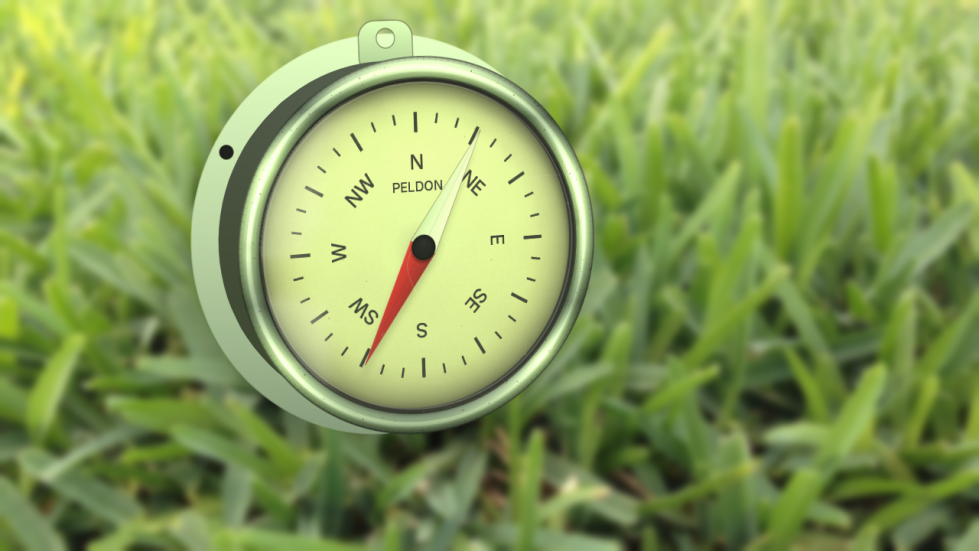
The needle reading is 210 (°)
